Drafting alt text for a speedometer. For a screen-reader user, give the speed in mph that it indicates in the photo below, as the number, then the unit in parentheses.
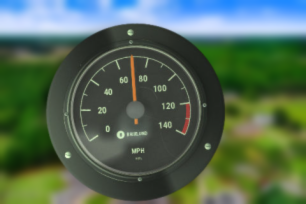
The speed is 70 (mph)
